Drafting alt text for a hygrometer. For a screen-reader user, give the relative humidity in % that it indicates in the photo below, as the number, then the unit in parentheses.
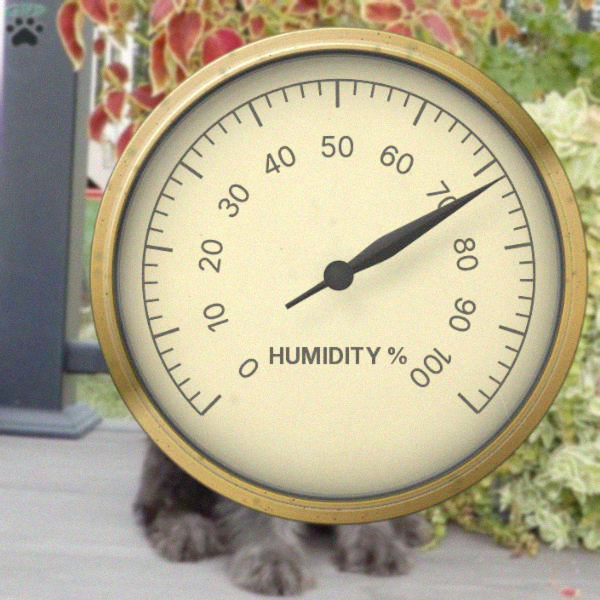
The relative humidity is 72 (%)
